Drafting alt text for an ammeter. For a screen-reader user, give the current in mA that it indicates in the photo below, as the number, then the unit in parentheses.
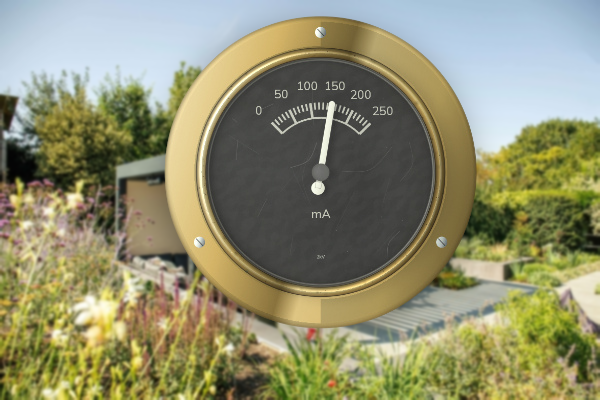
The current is 150 (mA)
